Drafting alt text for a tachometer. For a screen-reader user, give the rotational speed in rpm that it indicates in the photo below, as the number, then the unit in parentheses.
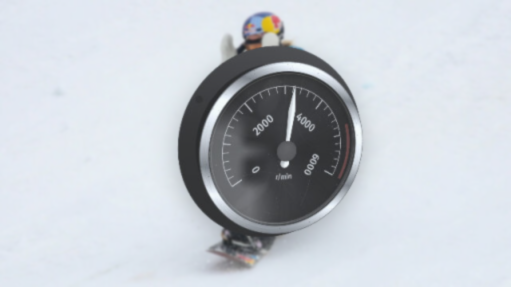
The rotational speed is 3200 (rpm)
